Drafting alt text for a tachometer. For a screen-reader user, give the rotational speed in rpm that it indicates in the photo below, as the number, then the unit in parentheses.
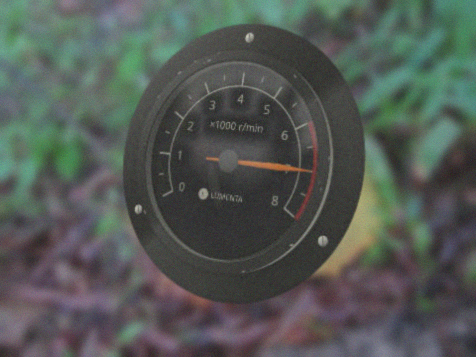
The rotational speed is 7000 (rpm)
